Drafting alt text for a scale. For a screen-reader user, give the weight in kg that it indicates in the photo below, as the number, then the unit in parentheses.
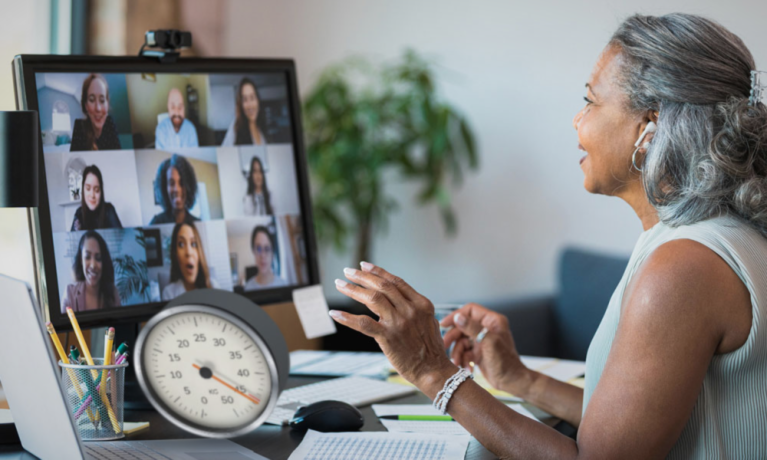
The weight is 45 (kg)
